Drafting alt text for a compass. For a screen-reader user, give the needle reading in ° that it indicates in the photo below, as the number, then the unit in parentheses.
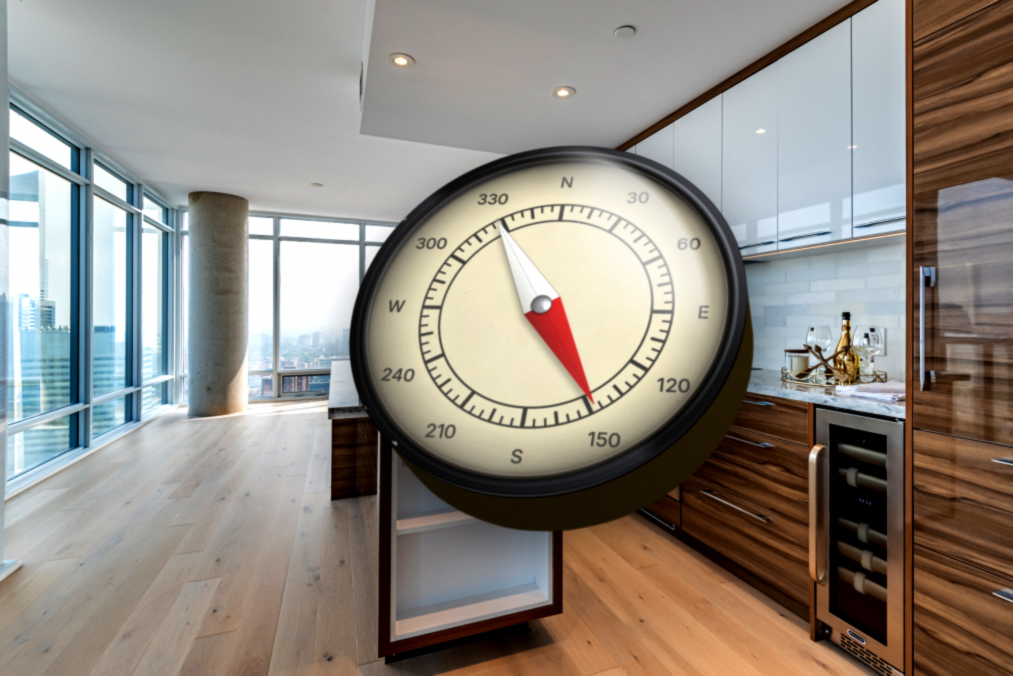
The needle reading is 147.5 (°)
